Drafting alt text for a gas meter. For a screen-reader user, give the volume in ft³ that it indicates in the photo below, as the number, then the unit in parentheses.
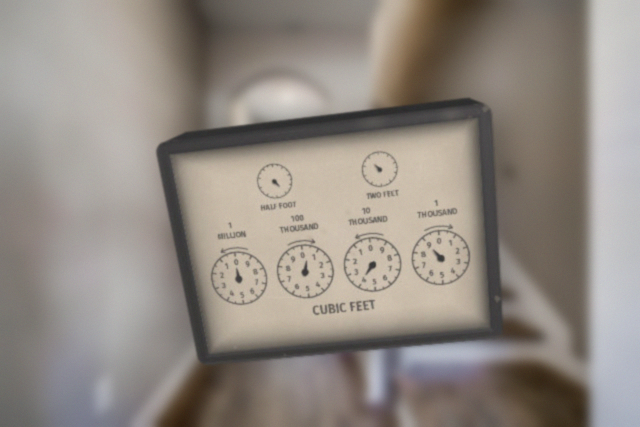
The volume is 3900 (ft³)
